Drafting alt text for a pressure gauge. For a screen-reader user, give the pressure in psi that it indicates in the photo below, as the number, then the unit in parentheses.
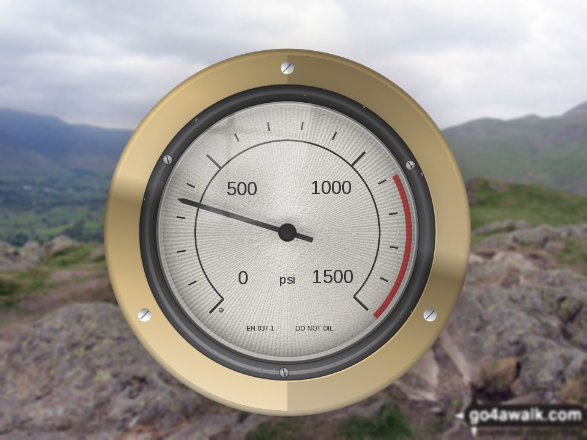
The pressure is 350 (psi)
